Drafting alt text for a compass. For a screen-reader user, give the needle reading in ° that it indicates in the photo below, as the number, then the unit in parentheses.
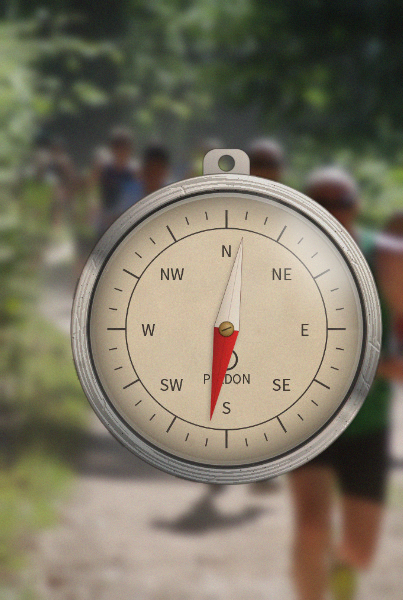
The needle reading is 190 (°)
